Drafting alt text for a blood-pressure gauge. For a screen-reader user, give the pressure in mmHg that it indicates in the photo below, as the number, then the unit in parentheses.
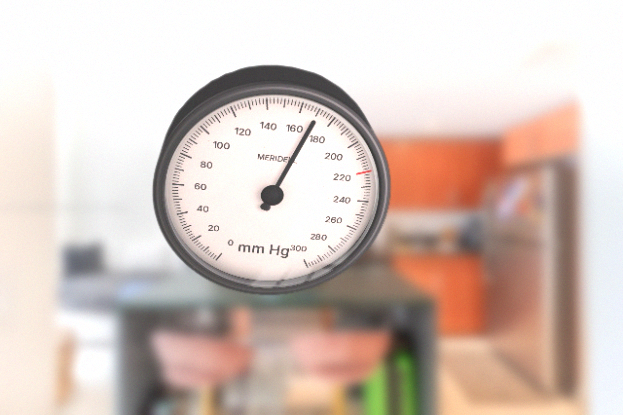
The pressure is 170 (mmHg)
